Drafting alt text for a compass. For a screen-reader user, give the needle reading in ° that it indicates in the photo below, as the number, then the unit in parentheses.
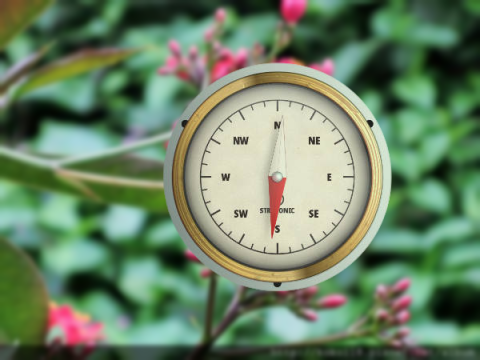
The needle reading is 185 (°)
